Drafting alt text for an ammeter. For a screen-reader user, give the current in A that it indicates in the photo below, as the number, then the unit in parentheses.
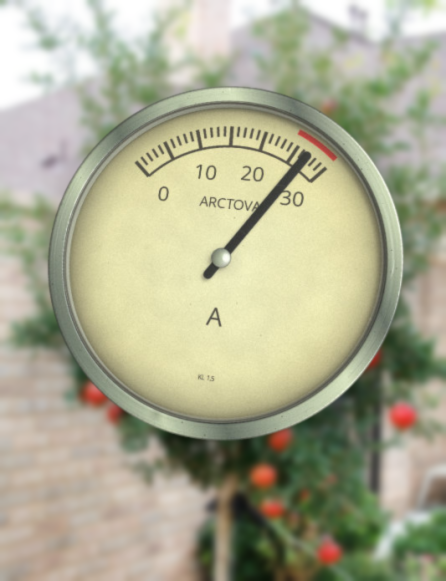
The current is 27 (A)
